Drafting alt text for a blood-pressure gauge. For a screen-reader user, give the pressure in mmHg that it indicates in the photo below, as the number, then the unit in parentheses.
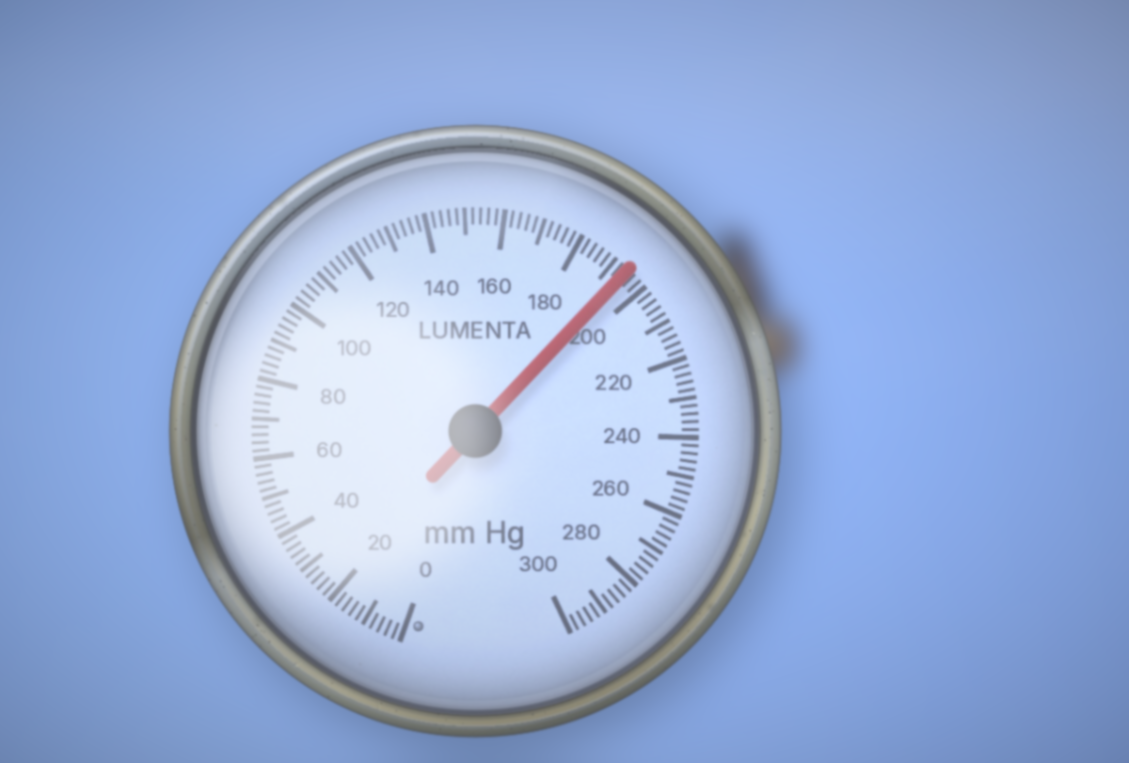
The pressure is 194 (mmHg)
